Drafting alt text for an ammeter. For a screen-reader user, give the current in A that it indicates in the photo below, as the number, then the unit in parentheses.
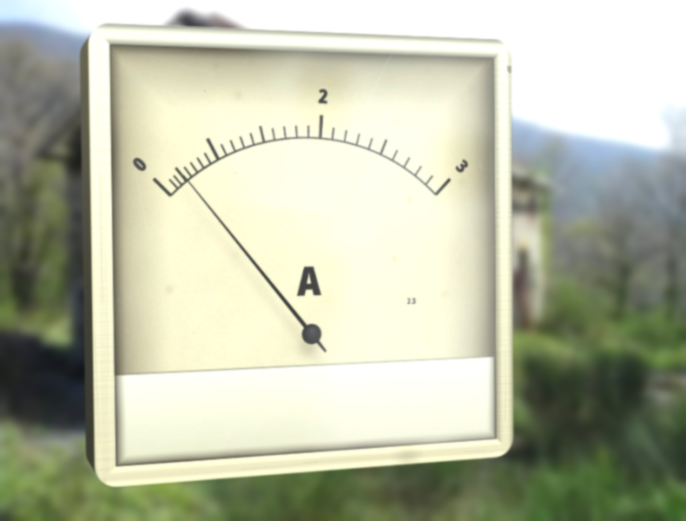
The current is 0.5 (A)
